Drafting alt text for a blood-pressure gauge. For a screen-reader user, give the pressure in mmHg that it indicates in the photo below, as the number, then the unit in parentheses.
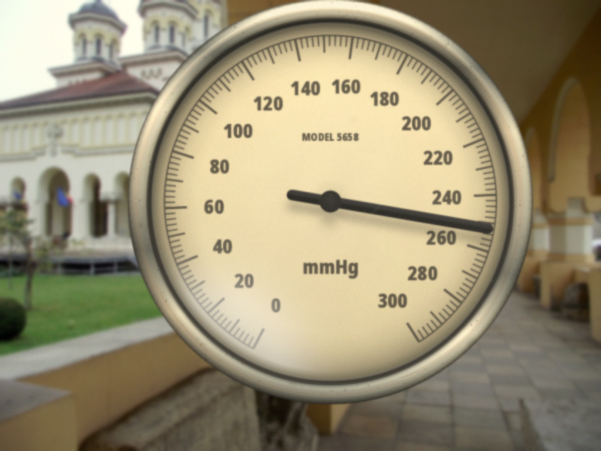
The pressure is 252 (mmHg)
